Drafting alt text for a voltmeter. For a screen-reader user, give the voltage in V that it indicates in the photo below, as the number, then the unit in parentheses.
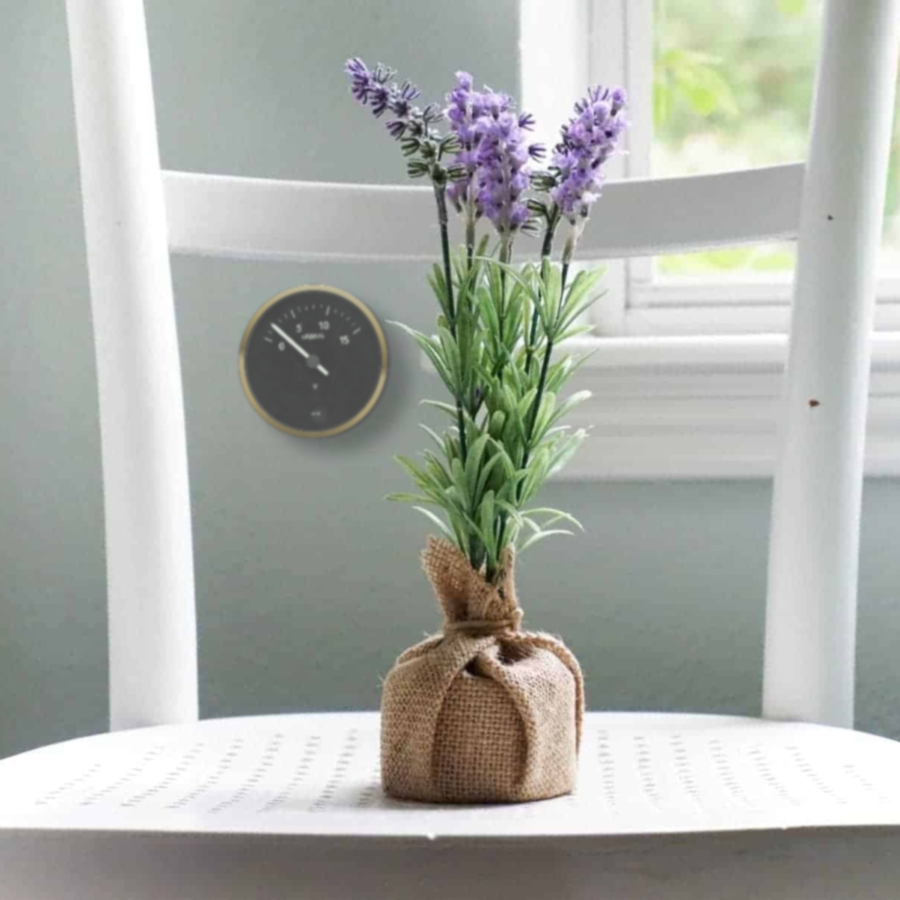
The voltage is 2 (V)
